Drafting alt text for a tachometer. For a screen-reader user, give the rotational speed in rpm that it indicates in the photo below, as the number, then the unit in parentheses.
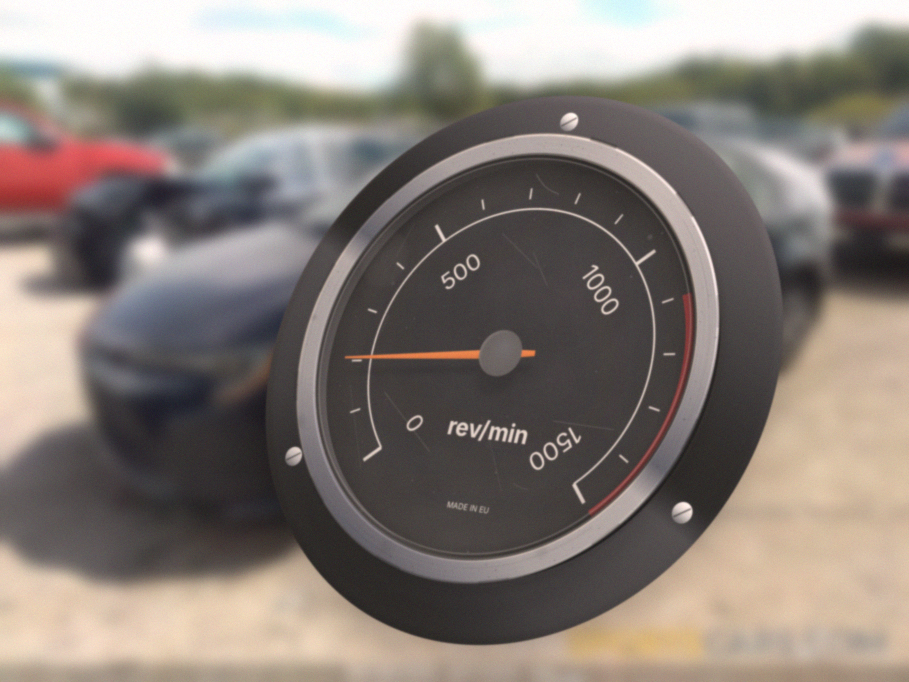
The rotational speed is 200 (rpm)
